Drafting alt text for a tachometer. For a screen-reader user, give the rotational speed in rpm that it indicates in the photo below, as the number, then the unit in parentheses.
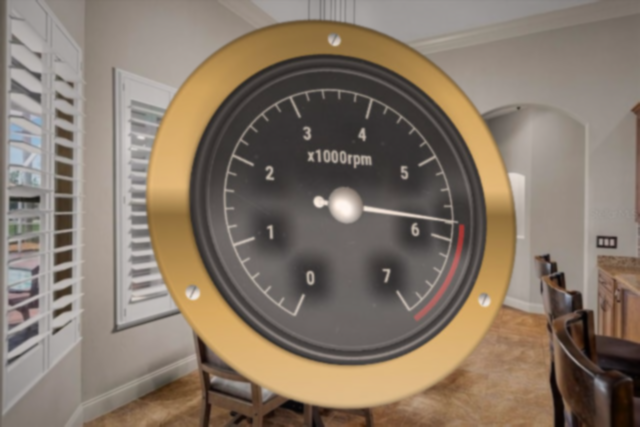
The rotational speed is 5800 (rpm)
